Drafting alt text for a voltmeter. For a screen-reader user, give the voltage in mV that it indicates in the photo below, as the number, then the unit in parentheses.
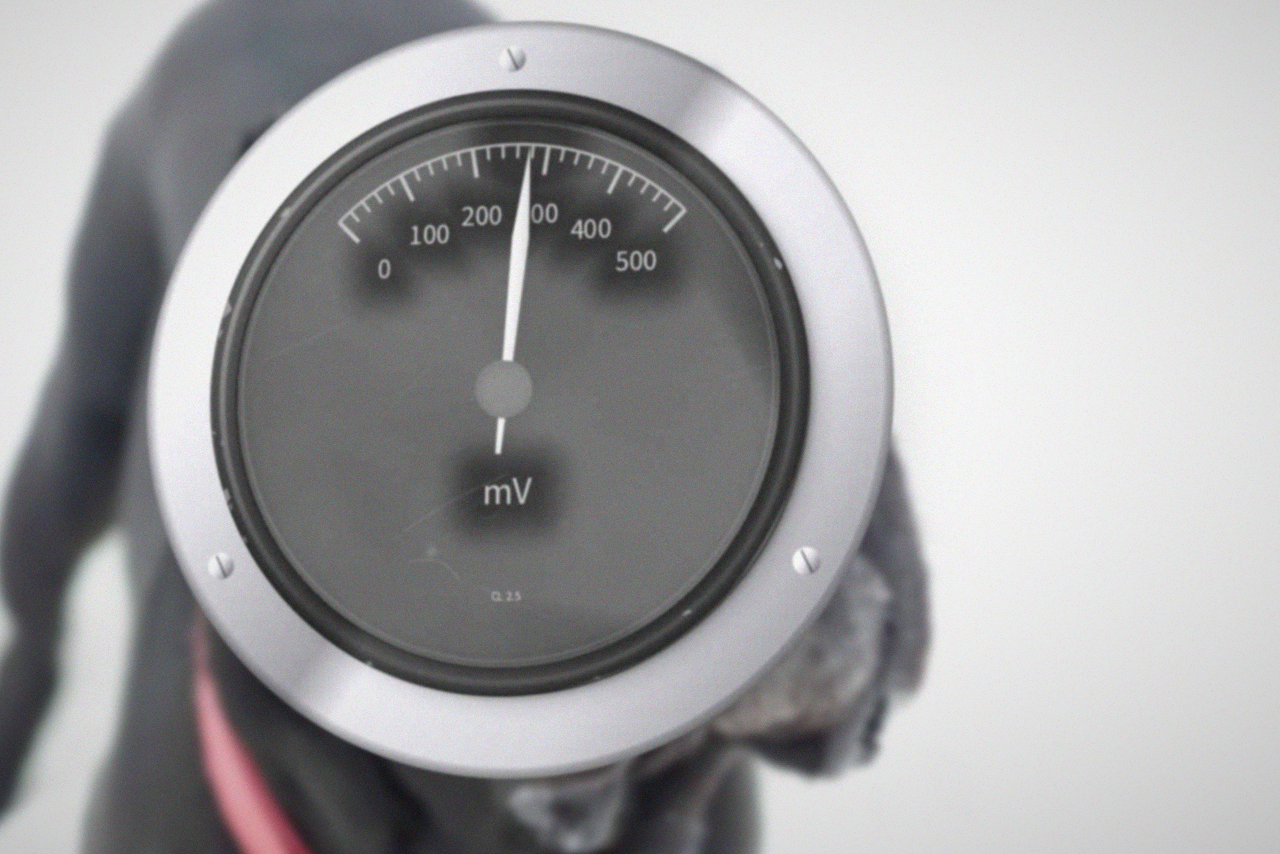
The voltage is 280 (mV)
